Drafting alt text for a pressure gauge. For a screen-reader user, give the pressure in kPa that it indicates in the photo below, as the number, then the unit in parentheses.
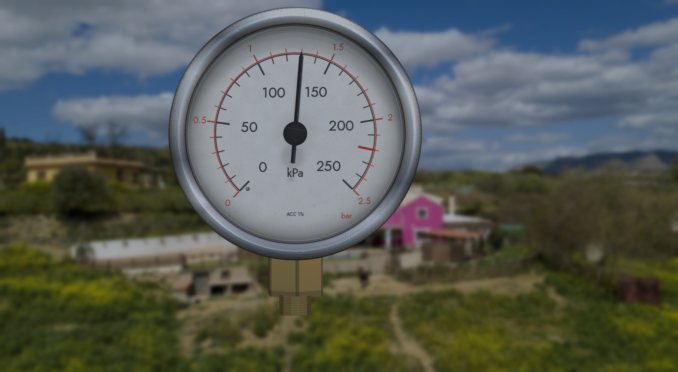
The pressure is 130 (kPa)
